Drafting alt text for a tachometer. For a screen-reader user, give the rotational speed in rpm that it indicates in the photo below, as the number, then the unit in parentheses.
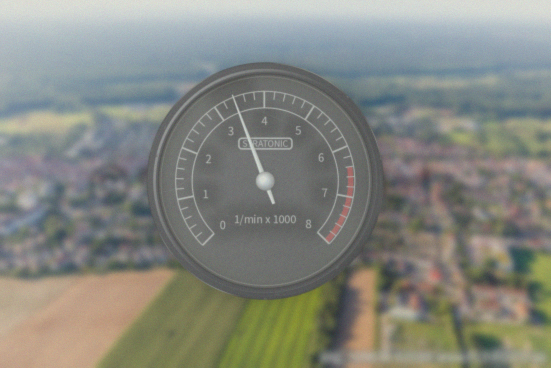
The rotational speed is 3400 (rpm)
